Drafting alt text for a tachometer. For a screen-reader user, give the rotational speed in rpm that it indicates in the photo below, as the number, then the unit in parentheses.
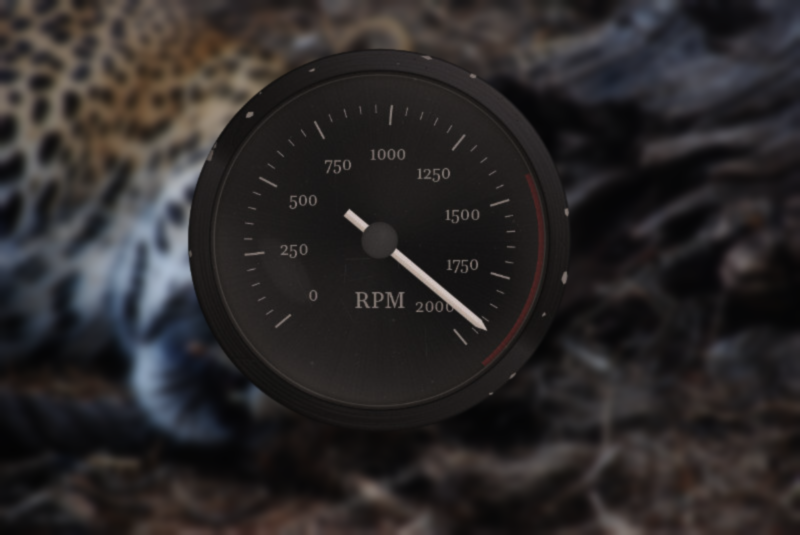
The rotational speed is 1925 (rpm)
